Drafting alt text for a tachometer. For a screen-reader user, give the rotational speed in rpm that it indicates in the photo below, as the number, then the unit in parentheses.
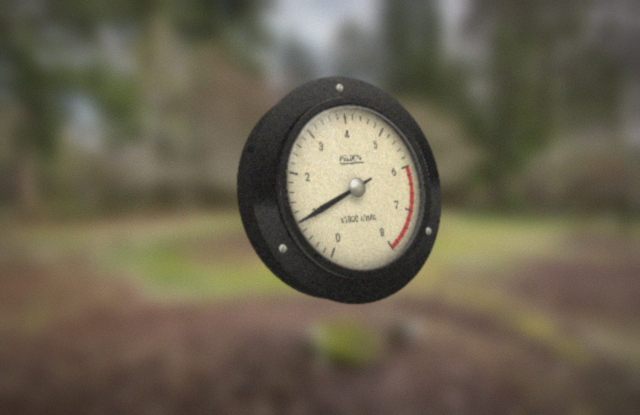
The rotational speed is 1000 (rpm)
